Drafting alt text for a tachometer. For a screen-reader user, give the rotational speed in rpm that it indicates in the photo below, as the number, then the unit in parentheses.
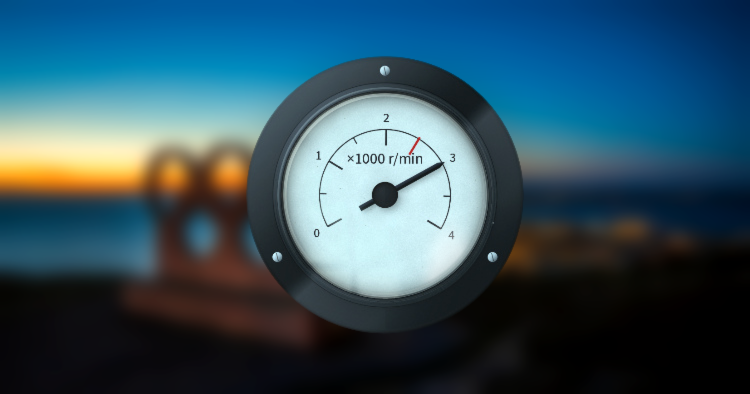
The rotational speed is 3000 (rpm)
